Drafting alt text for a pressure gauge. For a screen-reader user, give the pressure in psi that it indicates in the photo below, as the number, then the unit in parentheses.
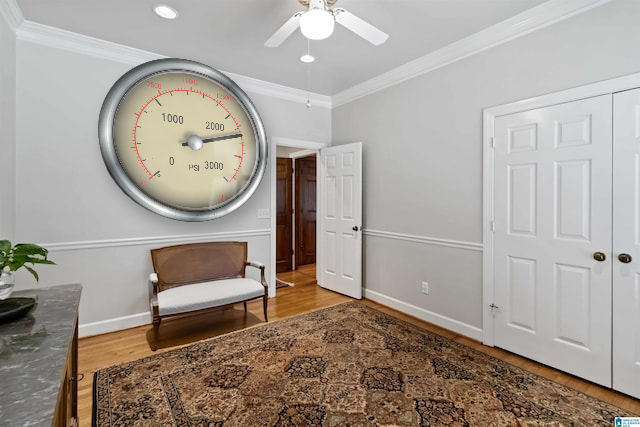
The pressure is 2300 (psi)
